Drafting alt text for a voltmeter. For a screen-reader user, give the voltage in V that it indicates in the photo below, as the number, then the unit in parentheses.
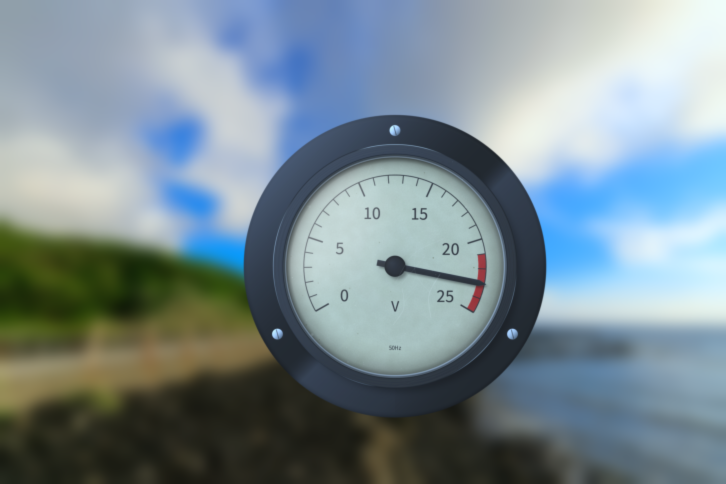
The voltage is 23 (V)
